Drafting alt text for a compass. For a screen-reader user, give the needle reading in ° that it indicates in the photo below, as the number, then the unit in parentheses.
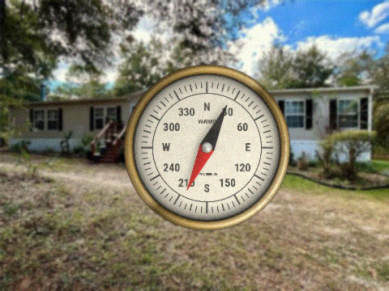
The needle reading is 205 (°)
